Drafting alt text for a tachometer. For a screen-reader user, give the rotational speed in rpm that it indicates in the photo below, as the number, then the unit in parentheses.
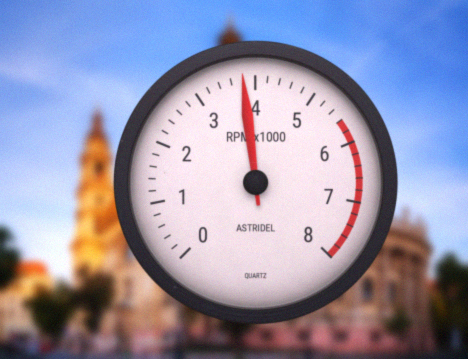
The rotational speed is 3800 (rpm)
